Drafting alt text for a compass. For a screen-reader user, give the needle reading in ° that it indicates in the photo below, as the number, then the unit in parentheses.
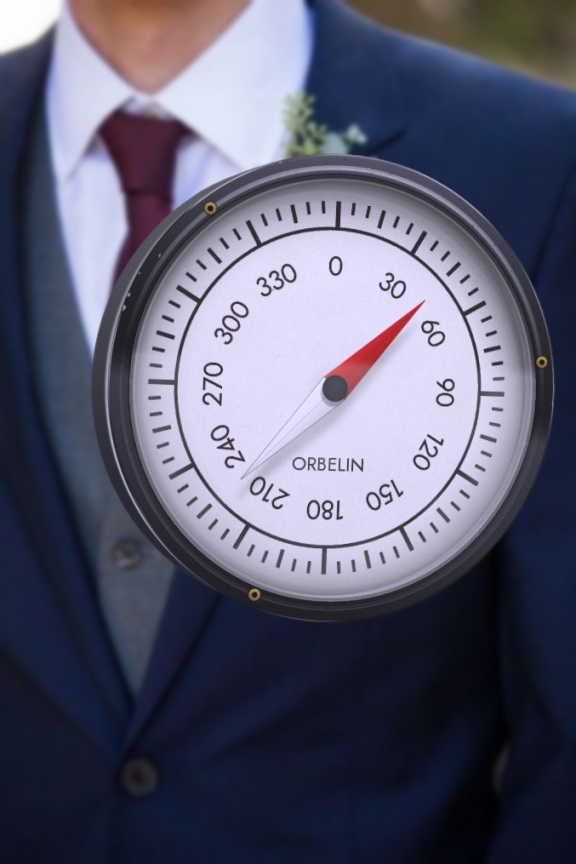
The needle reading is 45 (°)
